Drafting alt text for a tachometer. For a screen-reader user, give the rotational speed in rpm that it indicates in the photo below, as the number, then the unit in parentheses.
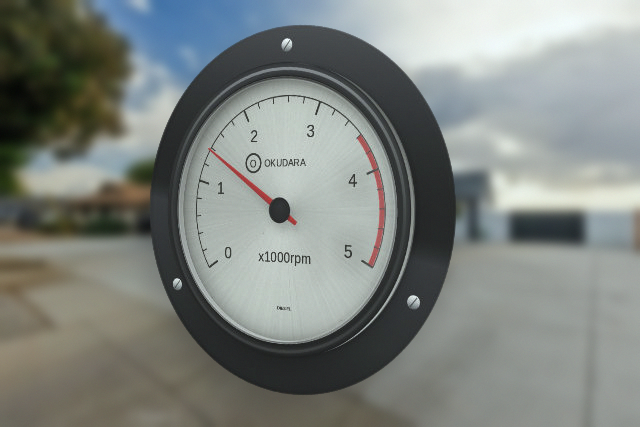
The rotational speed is 1400 (rpm)
